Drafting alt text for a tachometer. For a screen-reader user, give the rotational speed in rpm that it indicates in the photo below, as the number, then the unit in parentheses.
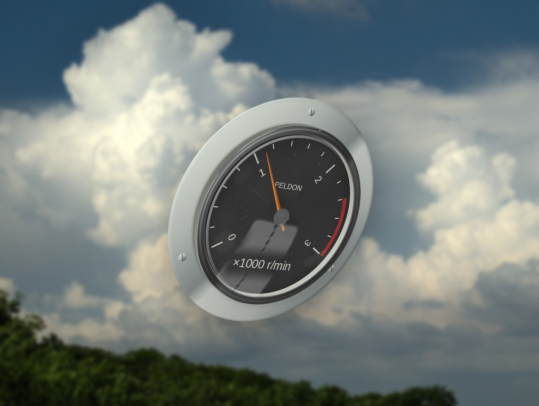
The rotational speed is 1100 (rpm)
